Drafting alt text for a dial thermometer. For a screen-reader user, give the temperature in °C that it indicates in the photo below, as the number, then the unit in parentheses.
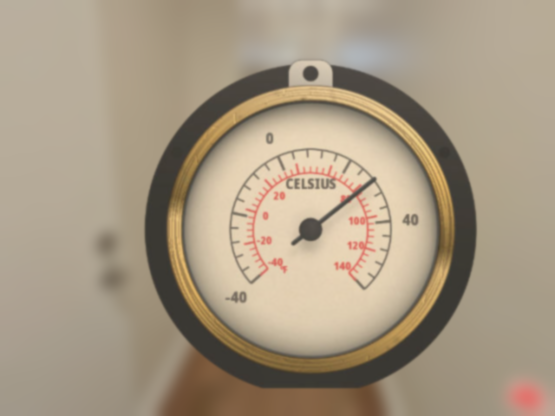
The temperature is 28 (°C)
